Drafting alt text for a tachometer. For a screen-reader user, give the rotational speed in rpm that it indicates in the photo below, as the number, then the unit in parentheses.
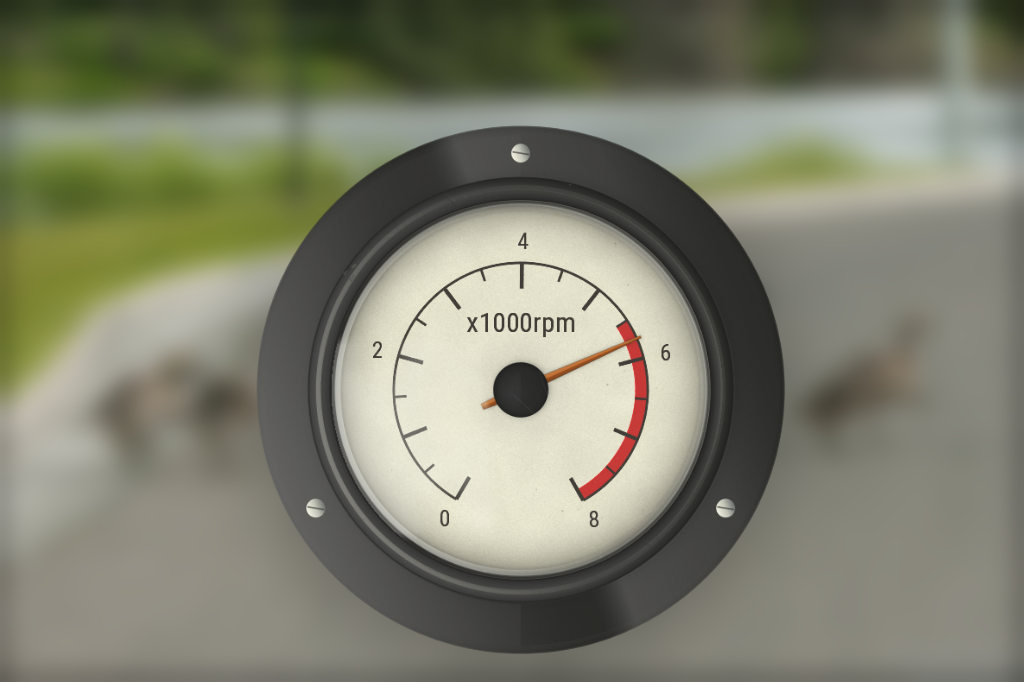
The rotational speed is 5750 (rpm)
